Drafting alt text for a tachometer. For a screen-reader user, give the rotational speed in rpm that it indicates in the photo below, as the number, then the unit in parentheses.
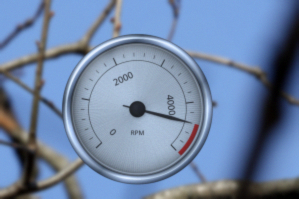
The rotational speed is 4400 (rpm)
